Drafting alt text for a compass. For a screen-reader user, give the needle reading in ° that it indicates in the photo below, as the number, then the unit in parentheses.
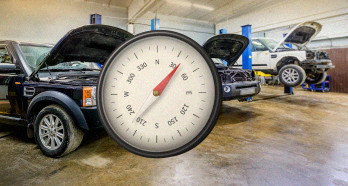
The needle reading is 40 (°)
